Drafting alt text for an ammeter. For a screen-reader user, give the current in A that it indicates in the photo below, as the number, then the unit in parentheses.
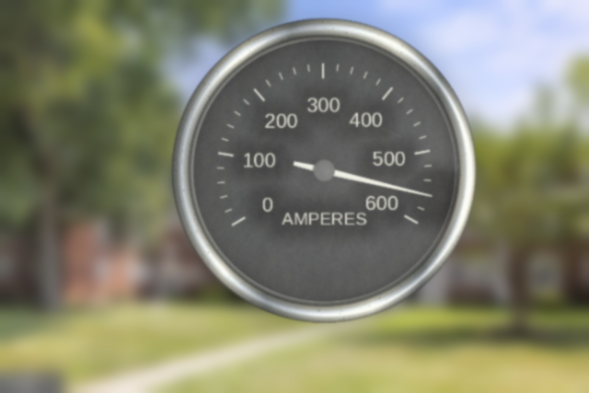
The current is 560 (A)
